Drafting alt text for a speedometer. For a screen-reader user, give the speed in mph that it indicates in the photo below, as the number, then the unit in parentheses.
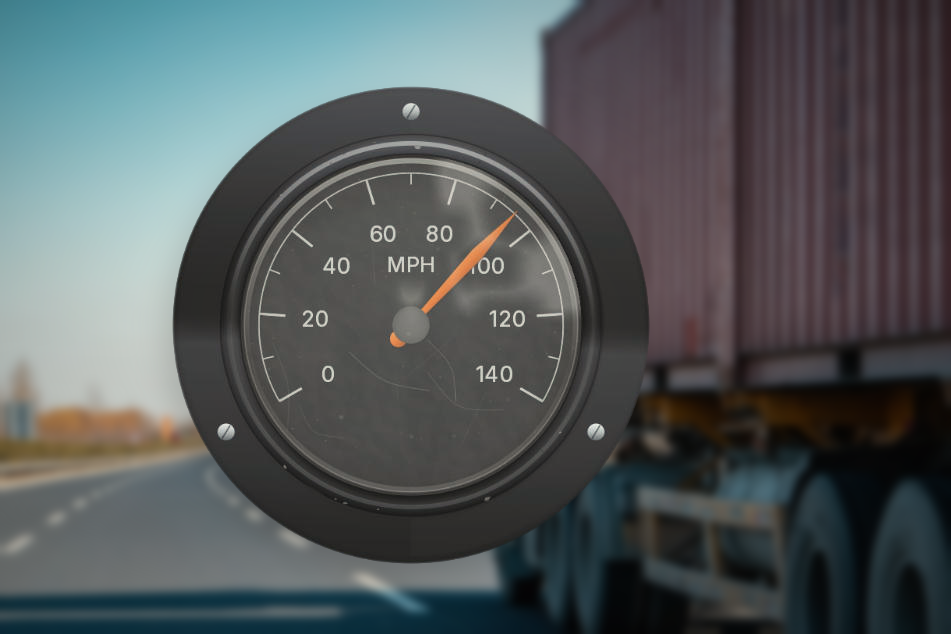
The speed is 95 (mph)
